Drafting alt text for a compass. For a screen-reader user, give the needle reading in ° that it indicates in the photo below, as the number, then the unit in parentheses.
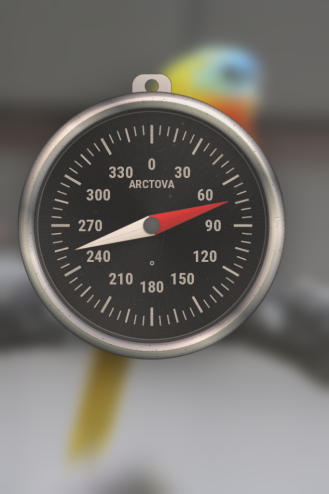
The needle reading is 72.5 (°)
